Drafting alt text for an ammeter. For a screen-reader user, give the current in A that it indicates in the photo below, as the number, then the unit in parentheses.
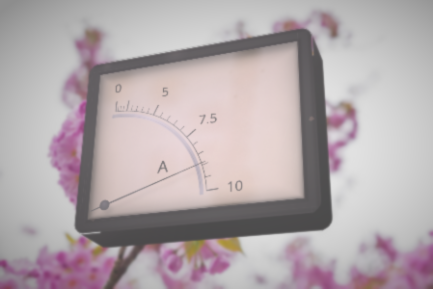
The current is 9 (A)
